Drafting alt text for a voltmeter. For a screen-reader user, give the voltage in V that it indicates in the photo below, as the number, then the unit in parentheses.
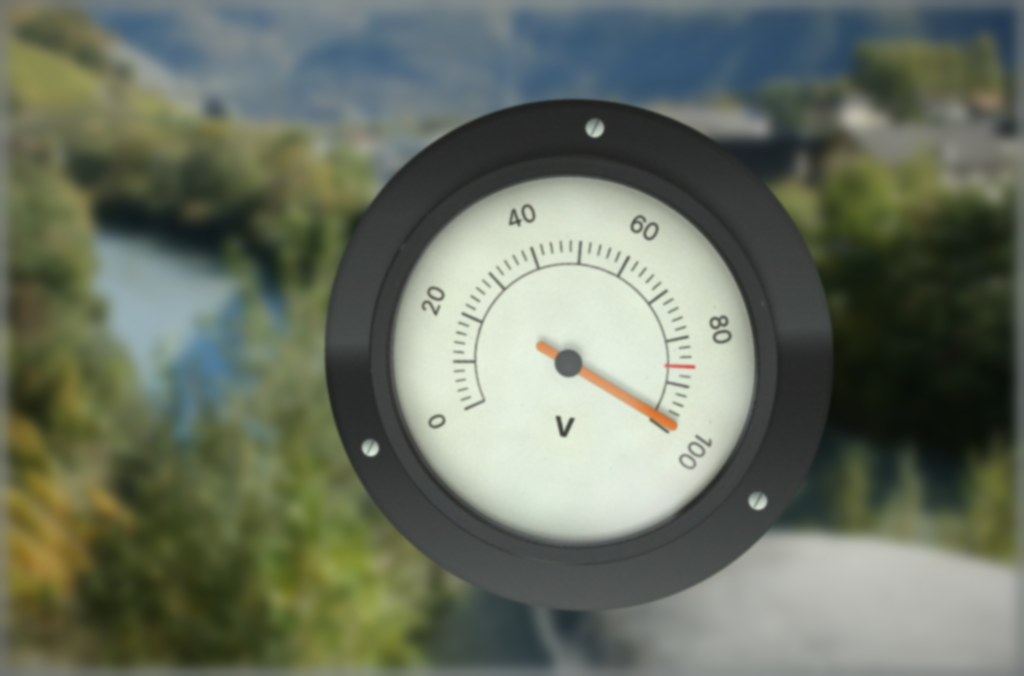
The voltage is 98 (V)
